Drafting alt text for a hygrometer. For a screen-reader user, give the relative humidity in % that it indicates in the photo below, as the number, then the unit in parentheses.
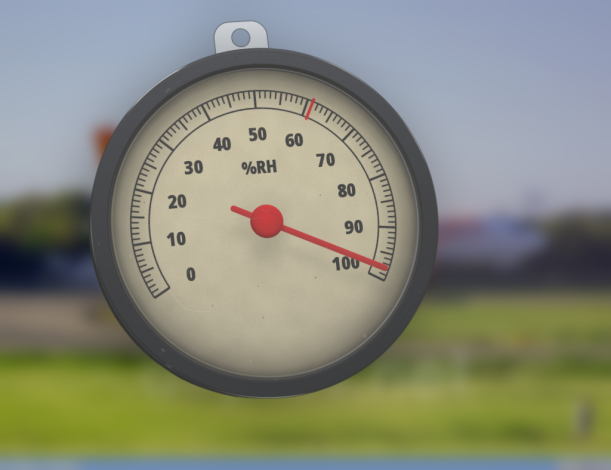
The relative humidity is 98 (%)
